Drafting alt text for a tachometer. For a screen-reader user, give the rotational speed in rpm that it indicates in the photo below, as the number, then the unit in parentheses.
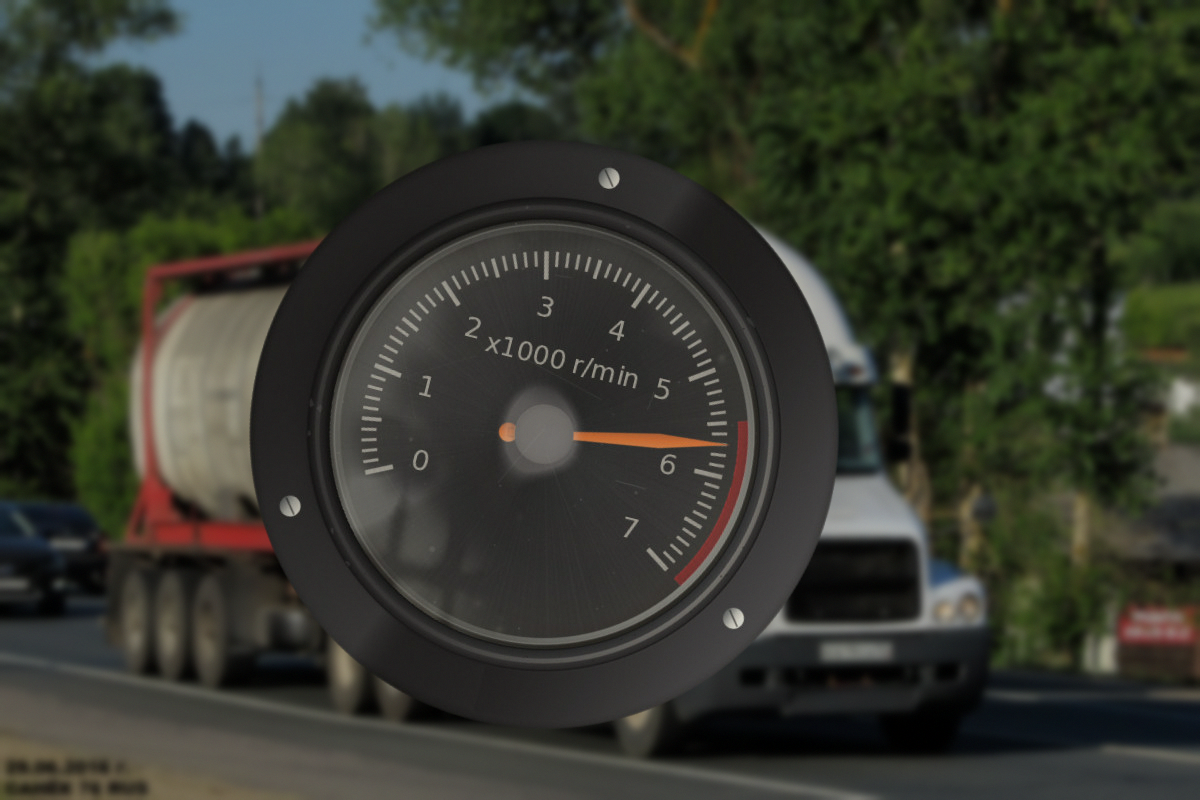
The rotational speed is 5700 (rpm)
